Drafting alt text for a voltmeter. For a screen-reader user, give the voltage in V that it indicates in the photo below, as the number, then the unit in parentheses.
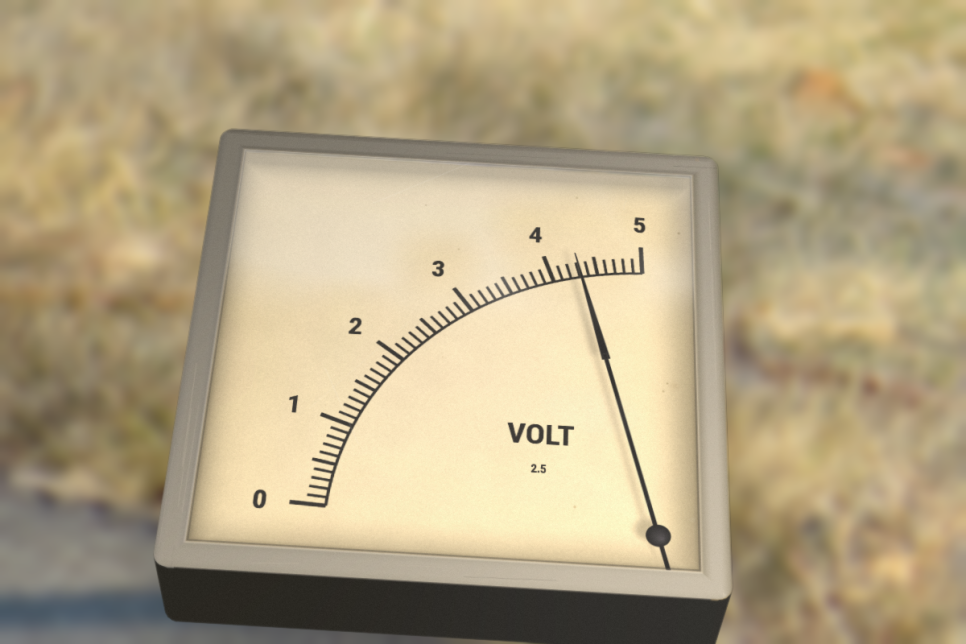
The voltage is 4.3 (V)
